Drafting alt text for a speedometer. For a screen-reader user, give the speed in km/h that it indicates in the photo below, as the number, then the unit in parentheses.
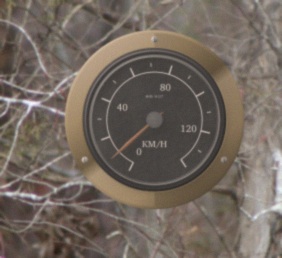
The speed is 10 (km/h)
